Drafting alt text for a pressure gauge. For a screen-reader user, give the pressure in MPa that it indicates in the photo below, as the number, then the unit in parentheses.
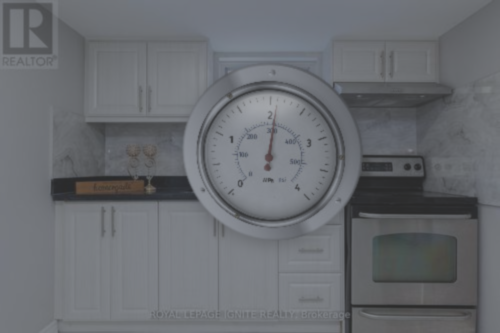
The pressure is 2.1 (MPa)
